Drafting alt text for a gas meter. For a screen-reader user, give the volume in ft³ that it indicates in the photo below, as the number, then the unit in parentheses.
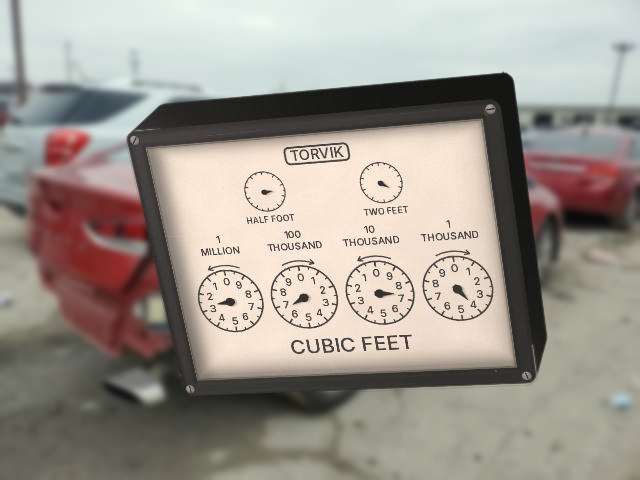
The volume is 267400 (ft³)
